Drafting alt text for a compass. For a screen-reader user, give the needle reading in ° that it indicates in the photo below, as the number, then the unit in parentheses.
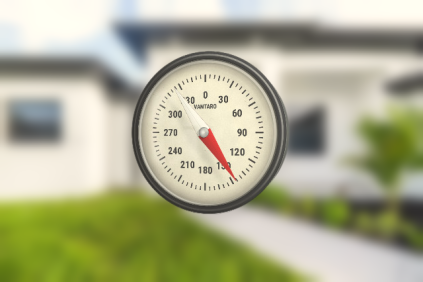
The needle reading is 145 (°)
